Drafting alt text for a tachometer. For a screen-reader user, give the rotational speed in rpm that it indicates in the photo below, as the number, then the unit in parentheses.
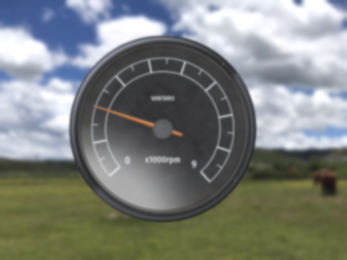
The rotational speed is 2000 (rpm)
